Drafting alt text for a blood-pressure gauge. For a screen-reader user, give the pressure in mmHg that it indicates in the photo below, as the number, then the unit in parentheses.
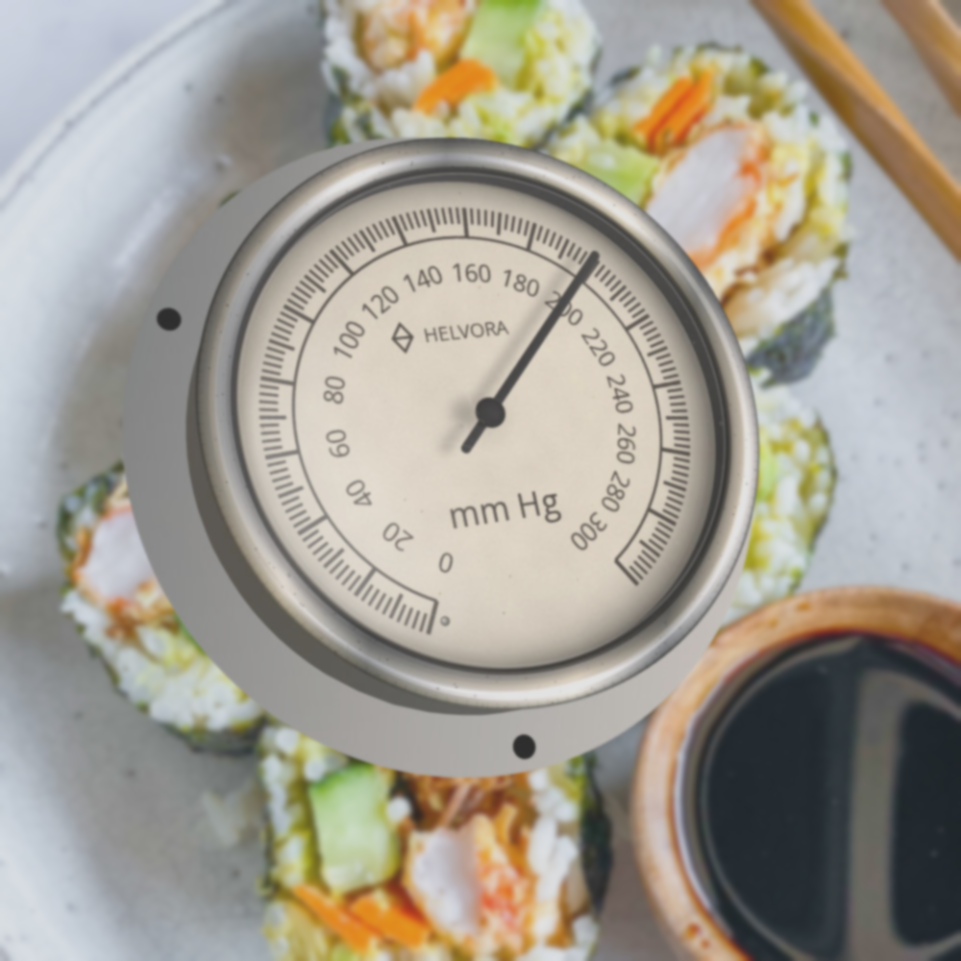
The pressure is 198 (mmHg)
